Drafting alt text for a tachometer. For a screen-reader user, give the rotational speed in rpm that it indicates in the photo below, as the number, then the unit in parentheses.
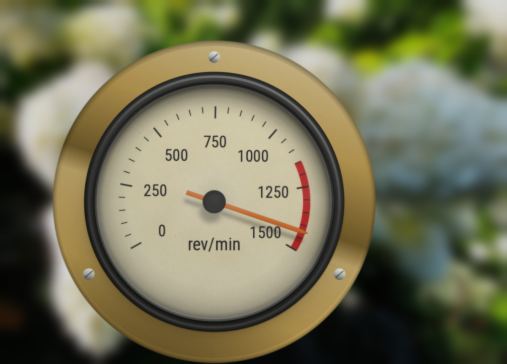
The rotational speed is 1425 (rpm)
